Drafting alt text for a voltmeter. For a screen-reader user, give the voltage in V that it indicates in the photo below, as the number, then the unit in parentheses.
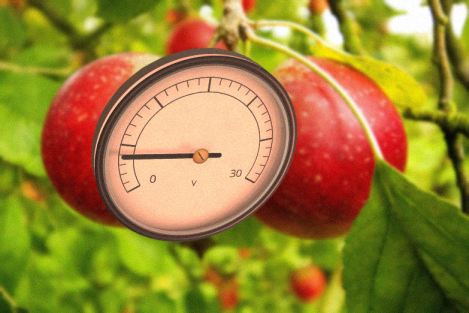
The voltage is 4 (V)
